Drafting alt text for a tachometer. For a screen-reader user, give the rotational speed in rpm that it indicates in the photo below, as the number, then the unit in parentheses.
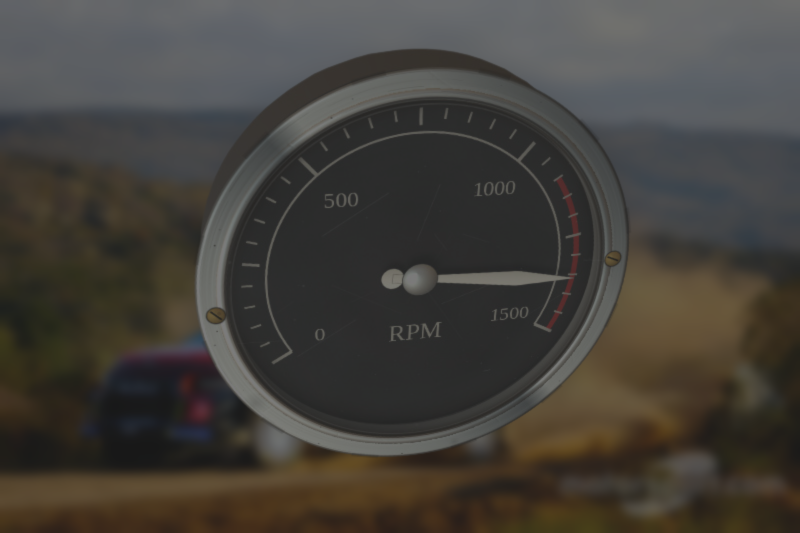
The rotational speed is 1350 (rpm)
